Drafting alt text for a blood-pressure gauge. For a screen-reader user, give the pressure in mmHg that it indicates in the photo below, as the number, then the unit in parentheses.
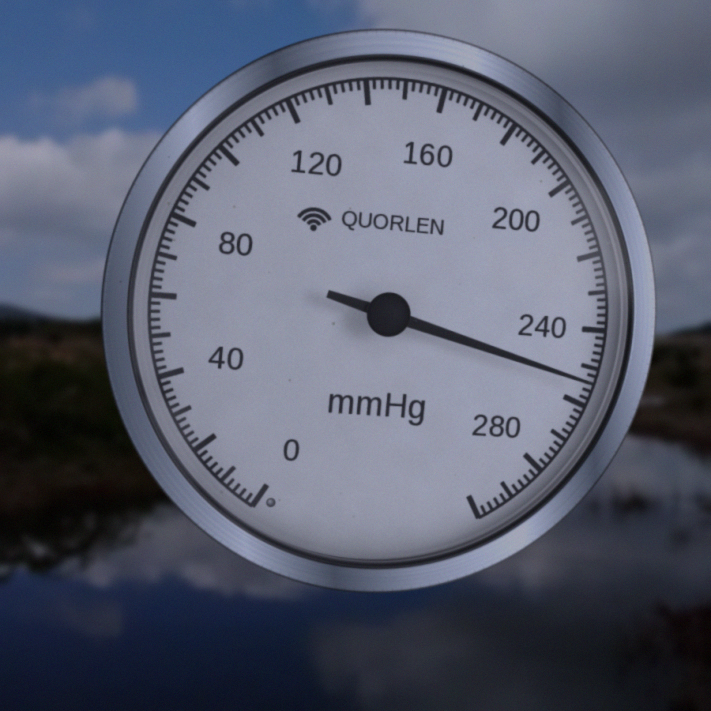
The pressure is 254 (mmHg)
